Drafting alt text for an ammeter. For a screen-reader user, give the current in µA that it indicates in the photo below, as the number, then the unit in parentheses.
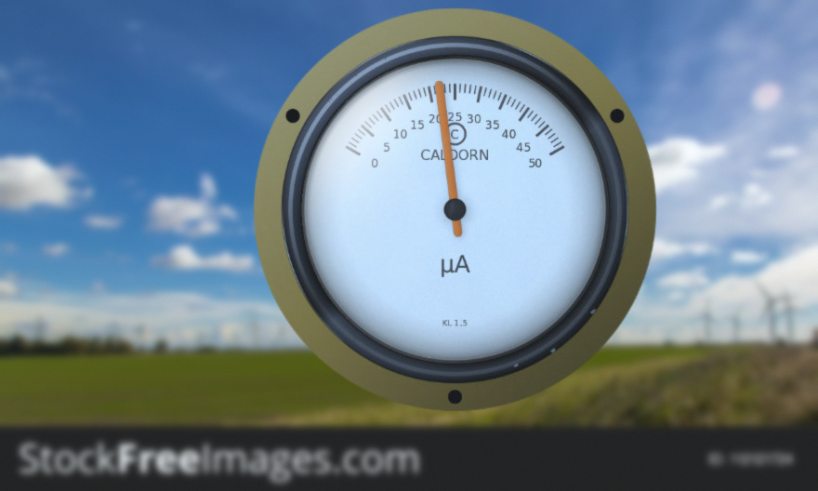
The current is 22 (µA)
